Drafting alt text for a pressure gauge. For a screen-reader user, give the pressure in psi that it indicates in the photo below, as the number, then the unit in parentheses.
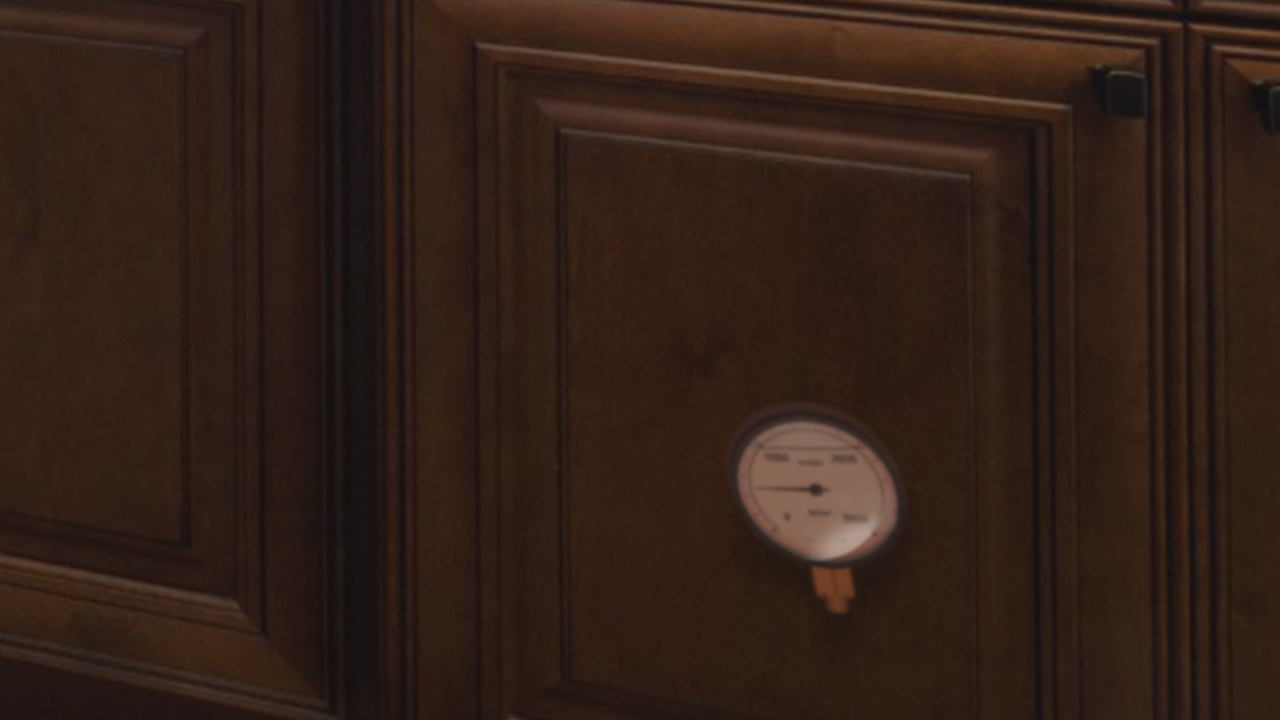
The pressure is 500 (psi)
